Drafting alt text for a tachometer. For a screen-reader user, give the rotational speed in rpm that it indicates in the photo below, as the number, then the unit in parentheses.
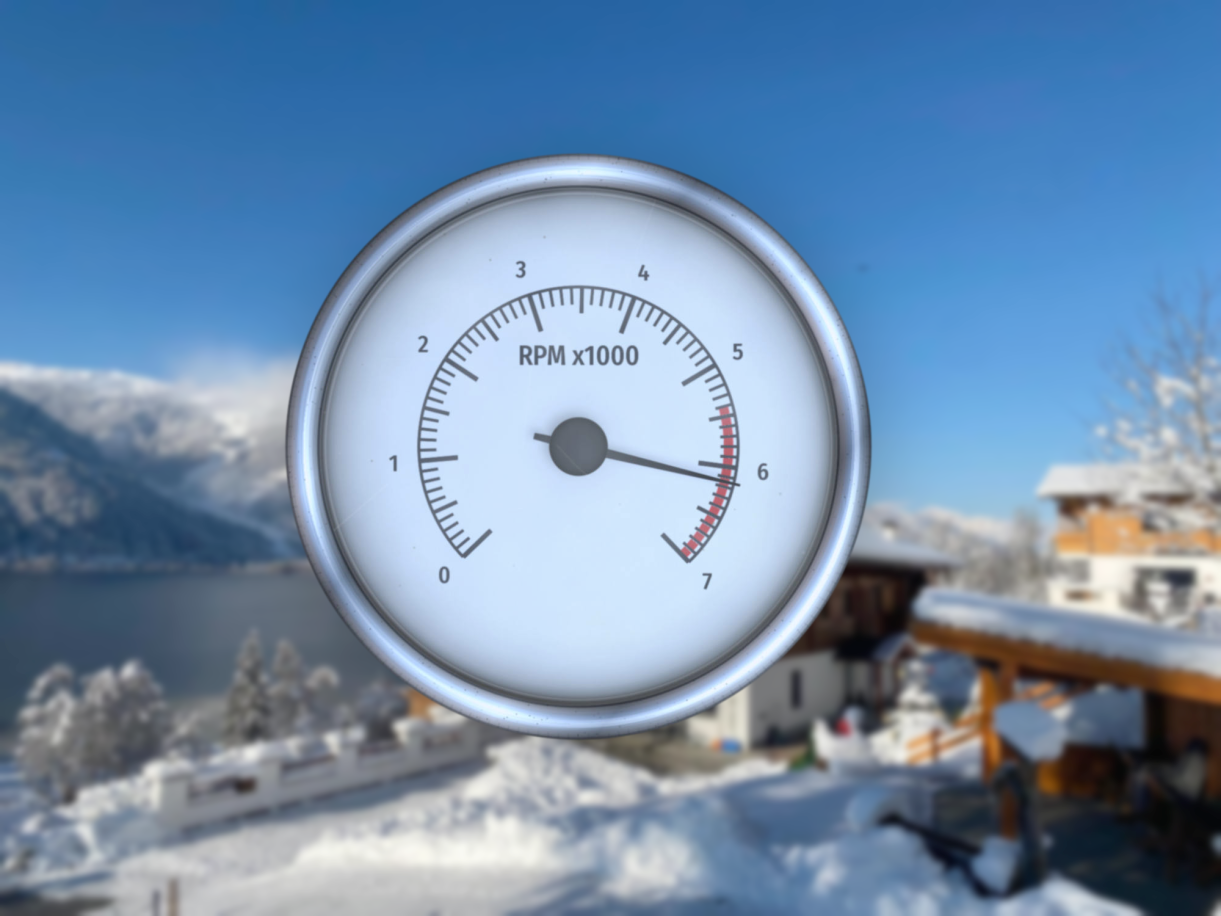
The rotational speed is 6150 (rpm)
